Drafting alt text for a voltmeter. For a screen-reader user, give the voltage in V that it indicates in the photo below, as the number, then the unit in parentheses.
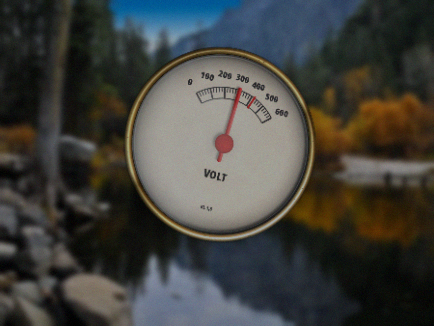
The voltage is 300 (V)
